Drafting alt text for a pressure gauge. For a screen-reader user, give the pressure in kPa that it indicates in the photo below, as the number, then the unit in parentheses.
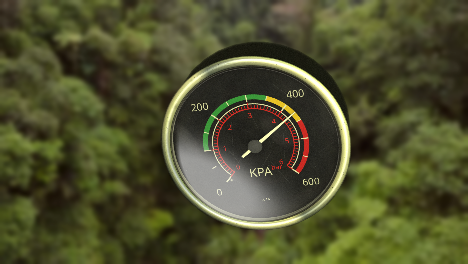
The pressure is 425 (kPa)
